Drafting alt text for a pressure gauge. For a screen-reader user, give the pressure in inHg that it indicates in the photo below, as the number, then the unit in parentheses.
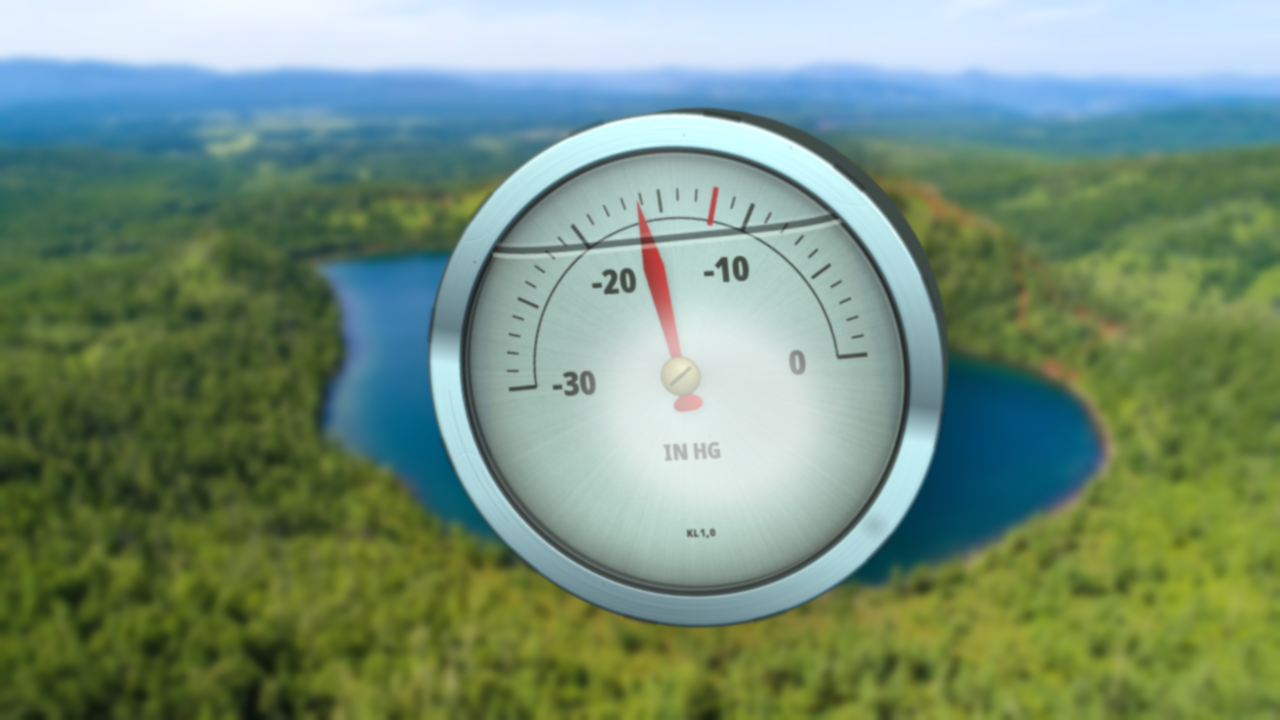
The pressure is -16 (inHg)
